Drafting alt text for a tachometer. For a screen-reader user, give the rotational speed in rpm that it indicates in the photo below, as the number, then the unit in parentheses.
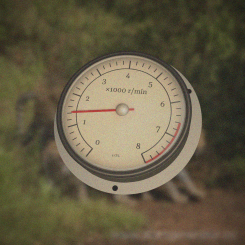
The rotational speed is 1400 (rpm)
